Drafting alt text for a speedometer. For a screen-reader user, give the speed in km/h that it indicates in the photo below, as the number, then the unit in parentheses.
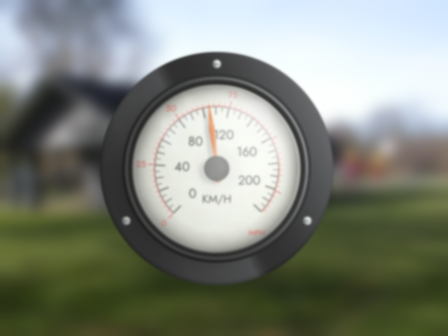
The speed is 105 (km/h)
